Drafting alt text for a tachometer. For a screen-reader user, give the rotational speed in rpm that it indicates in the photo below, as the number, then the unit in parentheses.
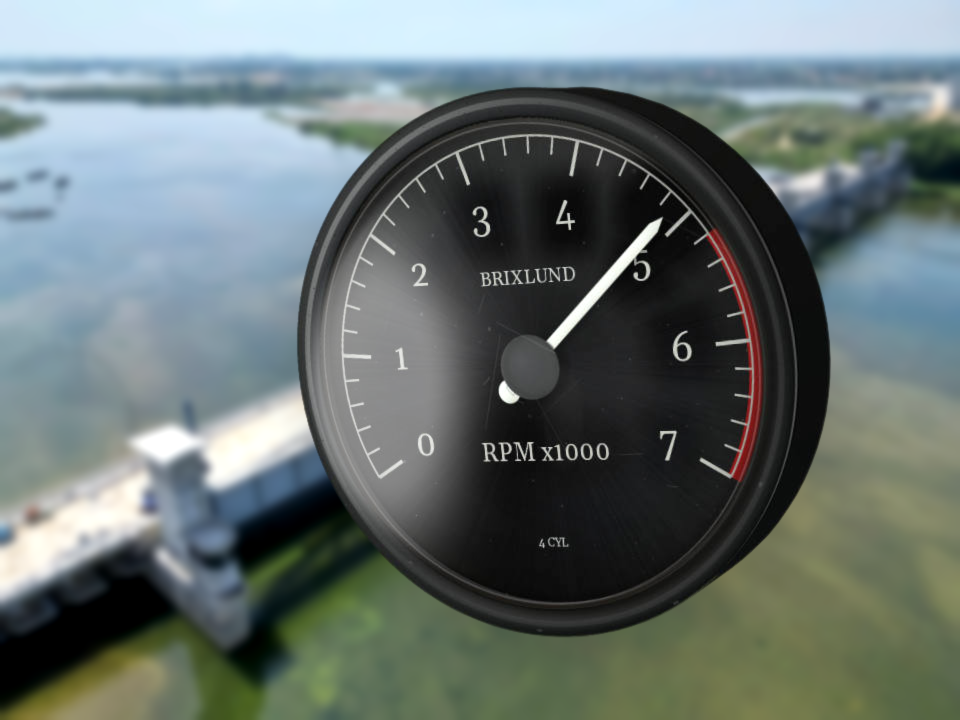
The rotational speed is 4900 (rpm)
